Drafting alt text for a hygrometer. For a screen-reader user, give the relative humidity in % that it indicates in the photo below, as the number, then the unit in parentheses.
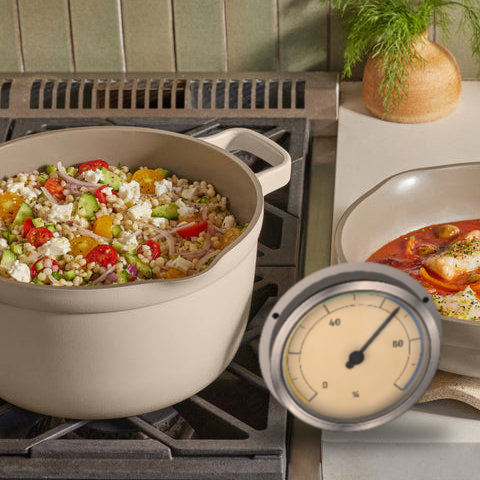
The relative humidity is 65 (%)
